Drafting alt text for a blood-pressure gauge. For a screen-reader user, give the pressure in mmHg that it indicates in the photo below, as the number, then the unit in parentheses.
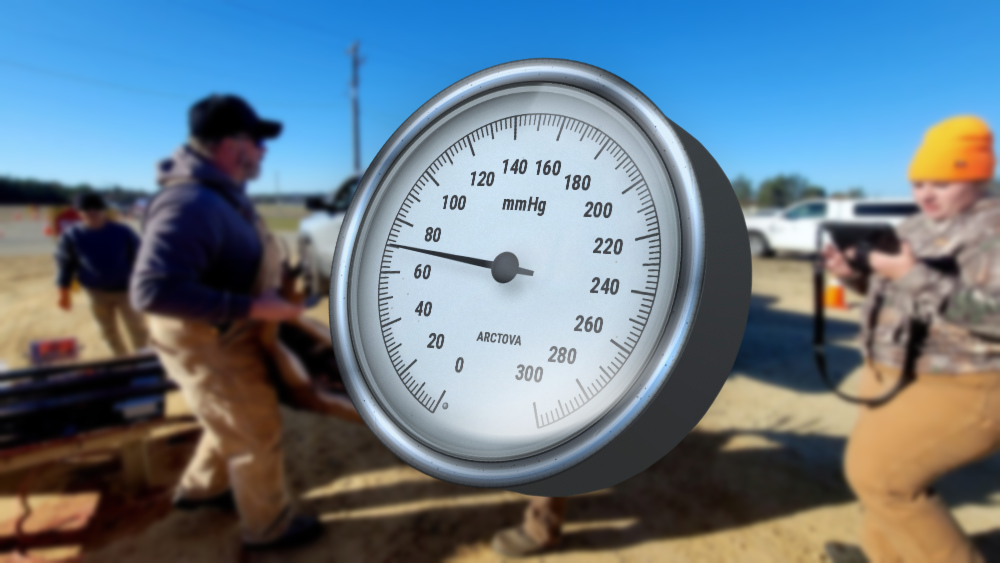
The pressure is 70 (mmHg)
